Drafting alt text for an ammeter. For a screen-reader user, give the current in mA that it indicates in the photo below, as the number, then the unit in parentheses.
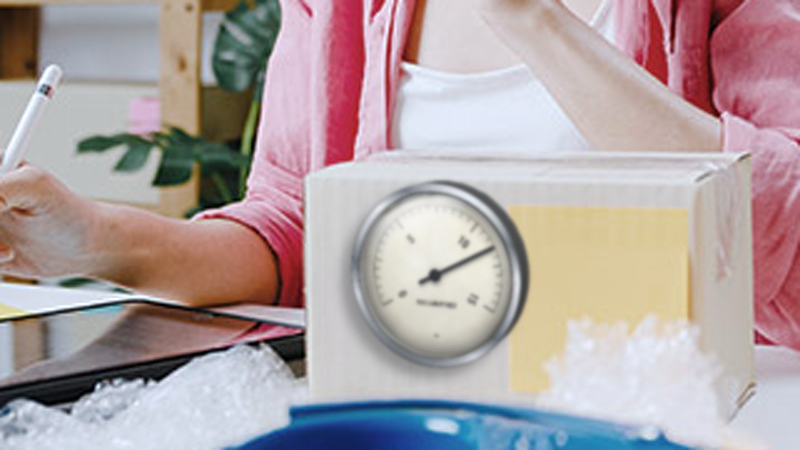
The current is 11.5 (mA)
